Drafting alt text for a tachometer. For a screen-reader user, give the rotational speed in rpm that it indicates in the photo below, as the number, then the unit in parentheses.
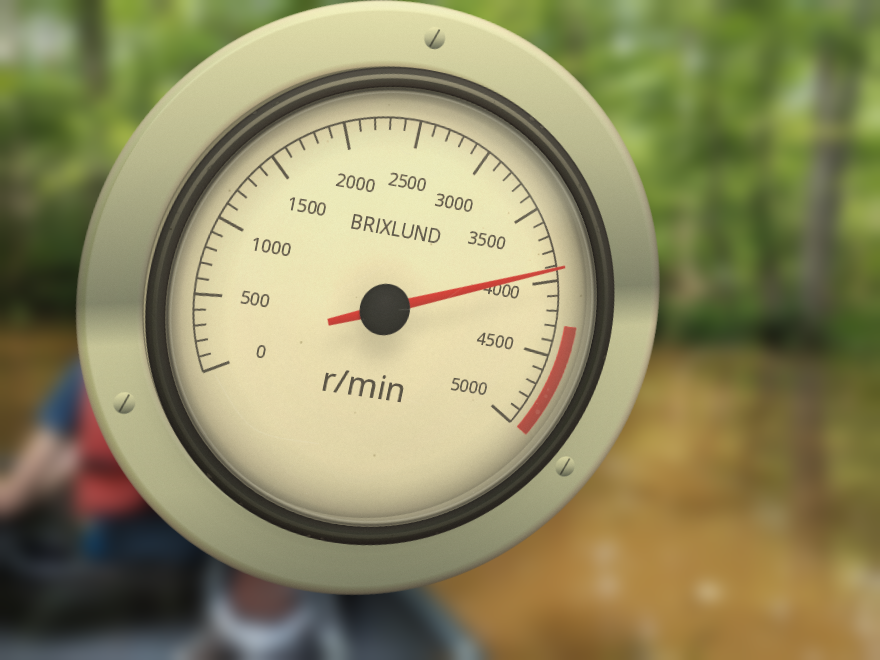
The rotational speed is 3900 (rpm)
